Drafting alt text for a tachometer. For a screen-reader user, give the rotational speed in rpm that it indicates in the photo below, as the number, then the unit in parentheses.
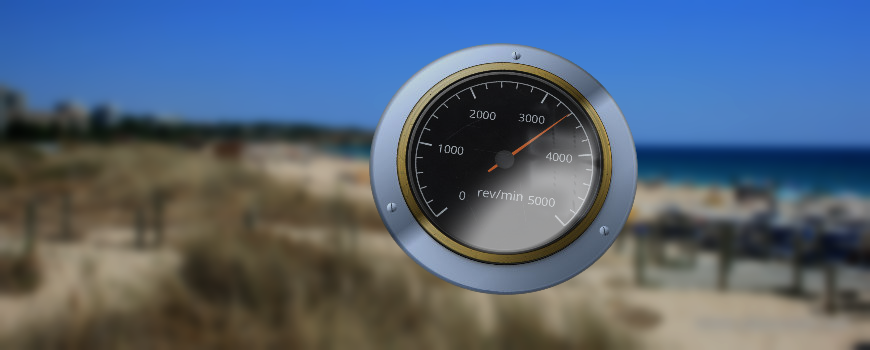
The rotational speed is 3400 (rpm)
